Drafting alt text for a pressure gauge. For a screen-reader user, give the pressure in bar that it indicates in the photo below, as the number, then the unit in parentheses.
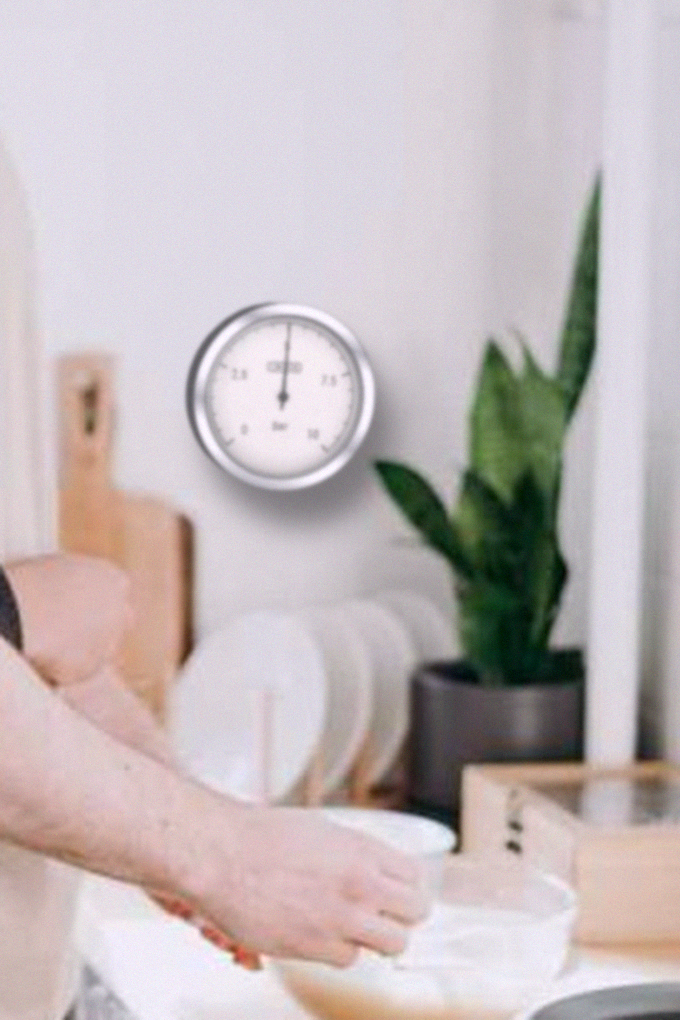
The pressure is 5 (bar)
